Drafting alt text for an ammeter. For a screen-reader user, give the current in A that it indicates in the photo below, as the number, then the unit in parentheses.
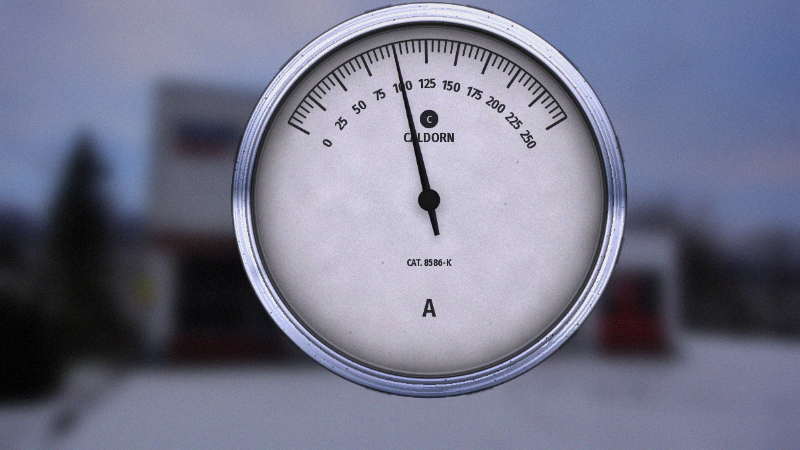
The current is 100 (A)
